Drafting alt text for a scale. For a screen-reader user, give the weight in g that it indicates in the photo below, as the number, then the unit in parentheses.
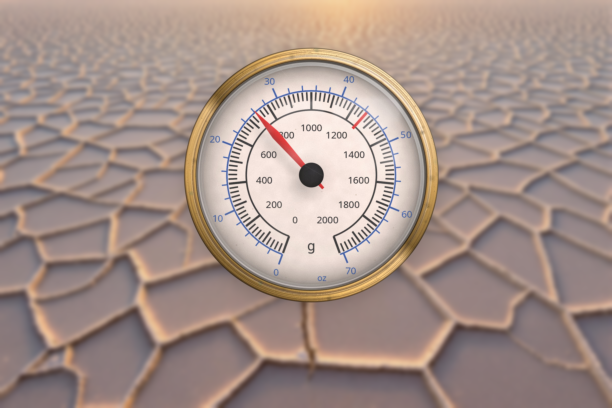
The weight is 740 (g)
